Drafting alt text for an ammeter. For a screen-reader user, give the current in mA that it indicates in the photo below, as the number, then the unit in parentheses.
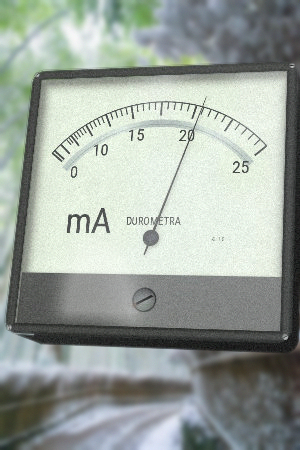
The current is 20.5 (mA)
